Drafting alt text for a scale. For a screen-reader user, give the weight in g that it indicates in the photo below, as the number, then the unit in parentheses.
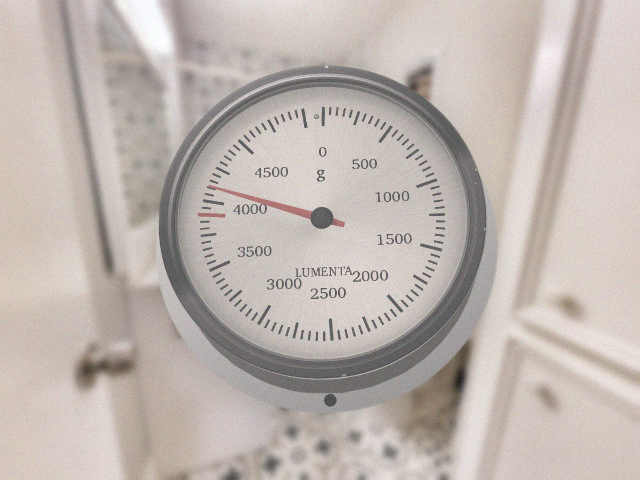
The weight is 4100 (g)
